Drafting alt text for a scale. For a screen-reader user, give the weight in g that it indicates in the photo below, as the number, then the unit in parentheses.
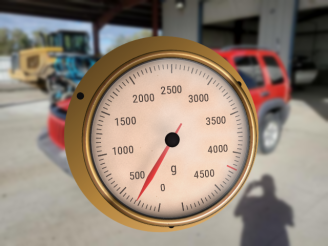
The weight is 300 (g)
